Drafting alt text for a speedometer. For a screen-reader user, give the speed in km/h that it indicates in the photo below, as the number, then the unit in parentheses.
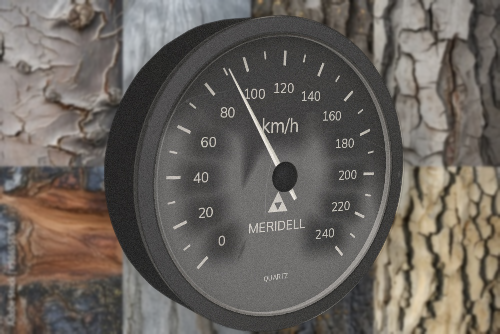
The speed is 90 (km/h)
